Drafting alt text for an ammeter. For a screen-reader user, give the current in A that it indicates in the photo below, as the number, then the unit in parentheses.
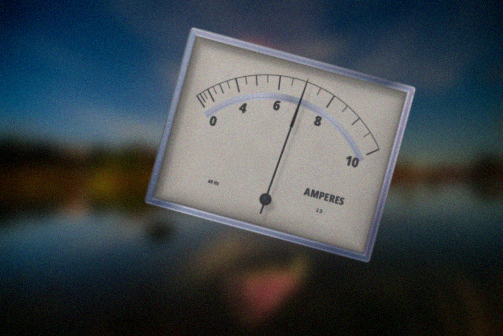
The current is 7 (A)
